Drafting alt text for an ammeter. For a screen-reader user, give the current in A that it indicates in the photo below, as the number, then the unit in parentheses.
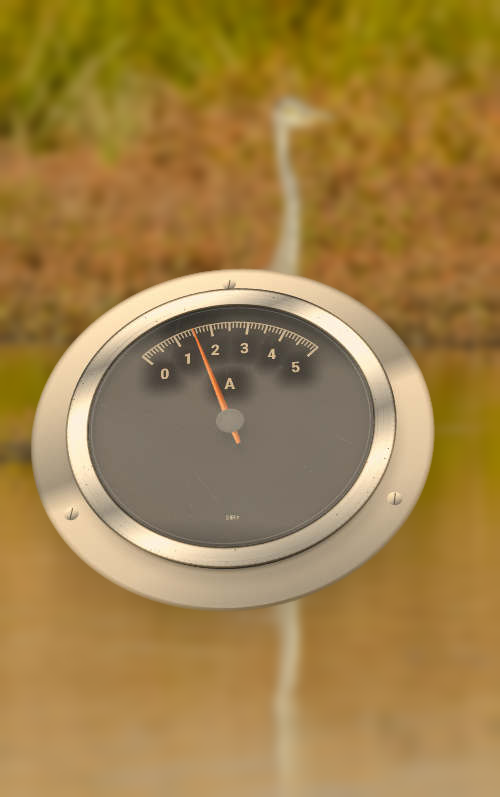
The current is 1.5 (A)
